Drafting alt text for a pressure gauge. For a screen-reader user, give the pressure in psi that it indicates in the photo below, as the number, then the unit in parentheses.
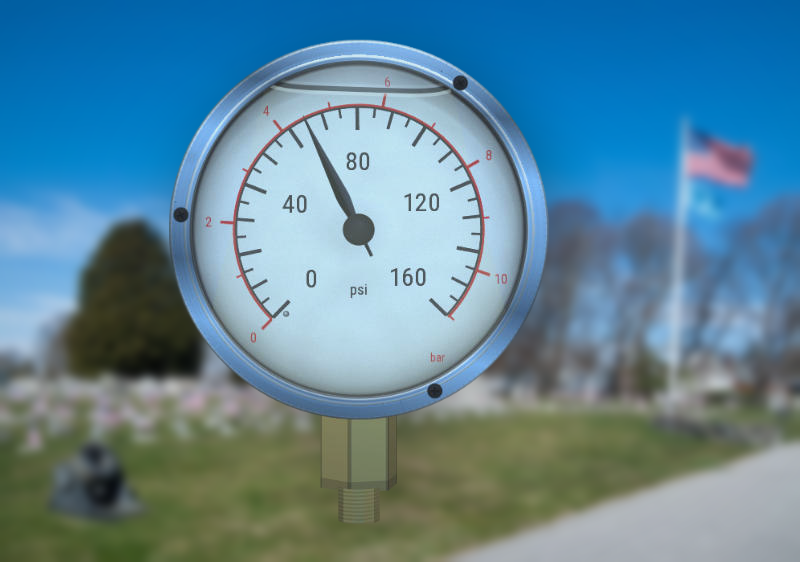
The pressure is 65 (psi)
